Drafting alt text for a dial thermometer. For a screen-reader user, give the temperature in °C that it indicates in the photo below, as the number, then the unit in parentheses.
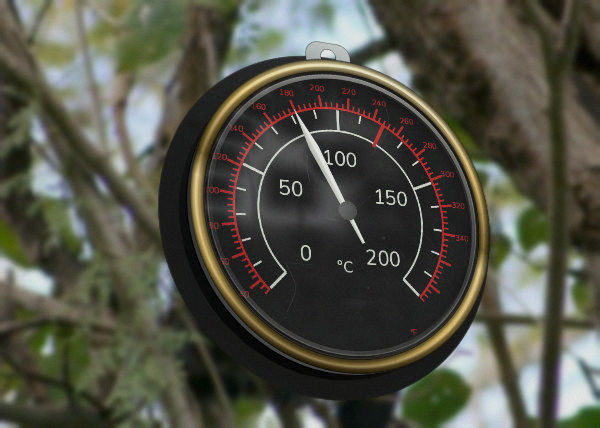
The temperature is 80 (°C)
